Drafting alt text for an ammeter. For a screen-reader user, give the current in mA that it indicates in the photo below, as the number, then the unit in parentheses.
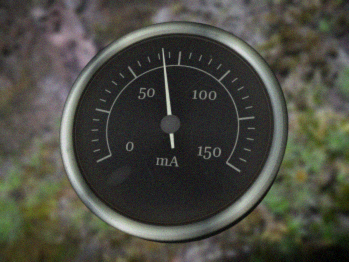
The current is 67.5 (mA)
